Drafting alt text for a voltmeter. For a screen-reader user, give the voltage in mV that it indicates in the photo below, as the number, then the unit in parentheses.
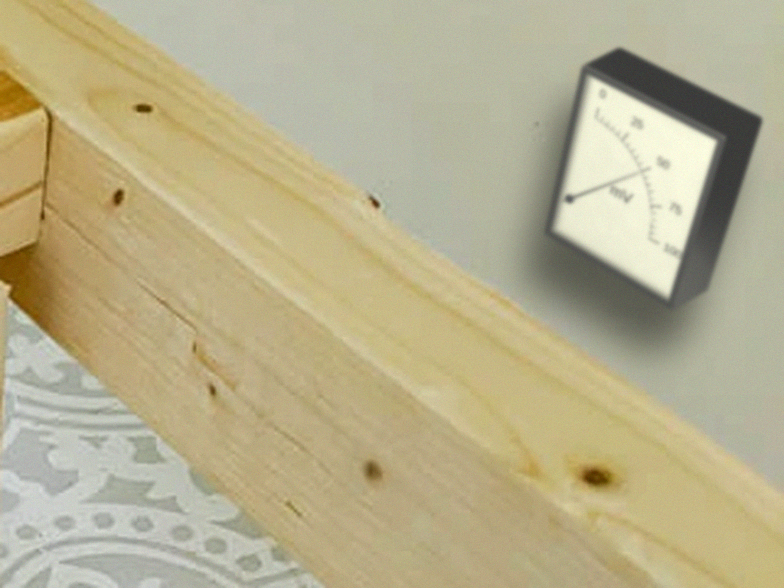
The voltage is 50 (mV)
